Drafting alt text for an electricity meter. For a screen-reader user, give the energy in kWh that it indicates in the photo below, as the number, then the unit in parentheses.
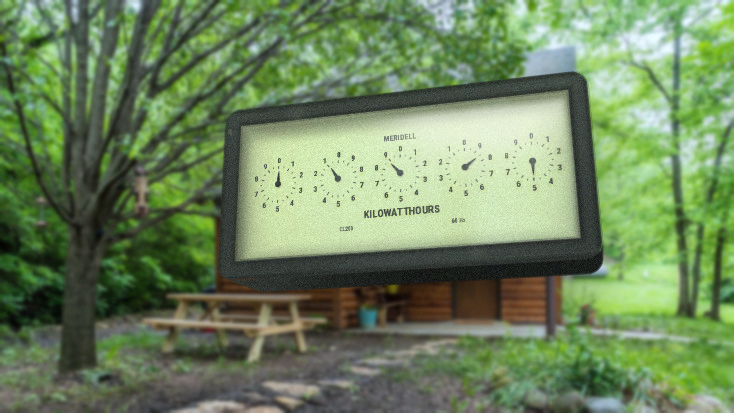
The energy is 885 (kWh)
